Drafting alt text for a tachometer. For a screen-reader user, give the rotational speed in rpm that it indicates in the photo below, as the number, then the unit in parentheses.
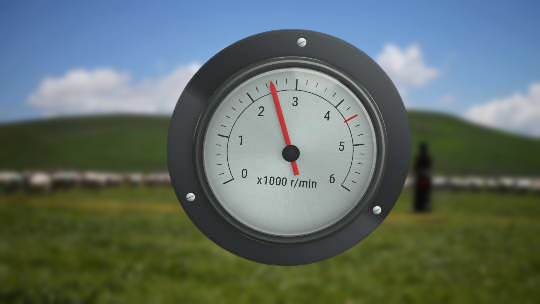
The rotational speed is 2500 (rpm)
